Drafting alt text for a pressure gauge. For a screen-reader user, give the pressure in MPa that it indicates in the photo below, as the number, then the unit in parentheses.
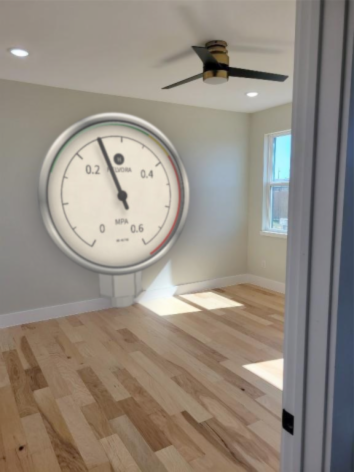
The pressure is 0.25 (MPa)
